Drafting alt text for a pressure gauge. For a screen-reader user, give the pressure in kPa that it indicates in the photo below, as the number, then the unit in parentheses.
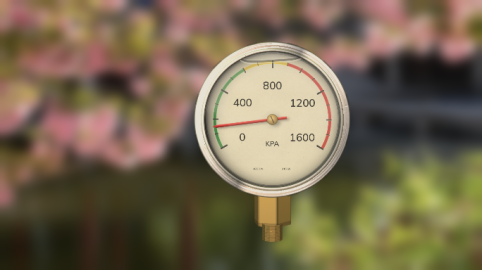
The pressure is 150 (kPa)
